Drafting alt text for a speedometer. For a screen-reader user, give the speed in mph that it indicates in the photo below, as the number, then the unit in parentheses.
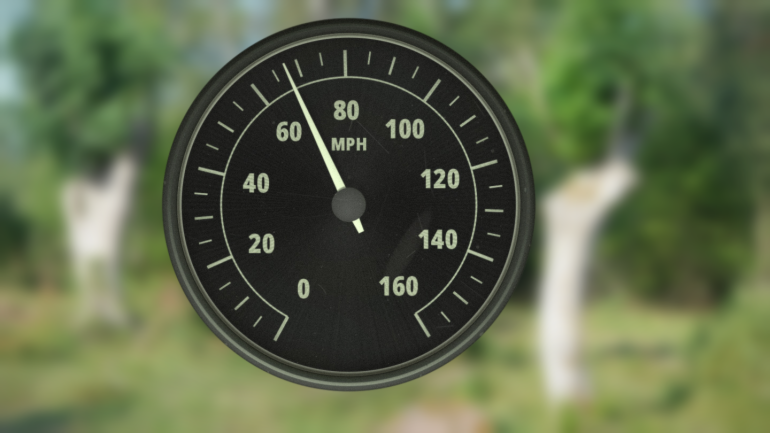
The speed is 67.5 (mph)
